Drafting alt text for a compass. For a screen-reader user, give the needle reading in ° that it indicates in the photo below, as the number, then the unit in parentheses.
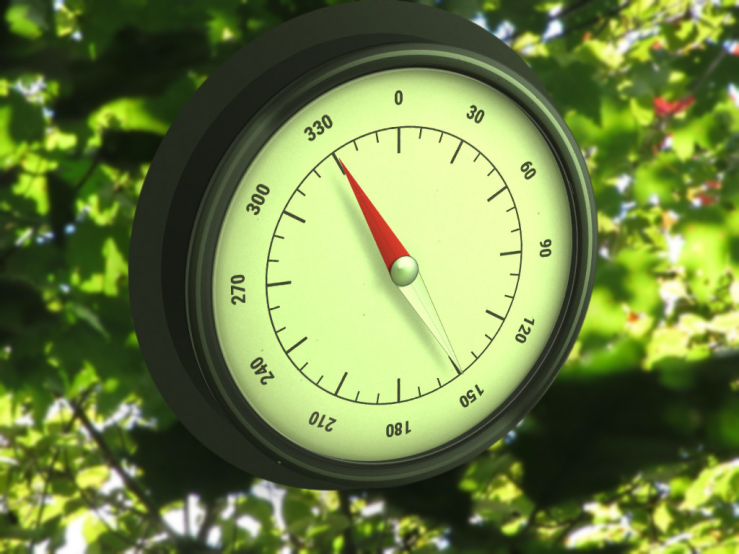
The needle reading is 330 (°)
